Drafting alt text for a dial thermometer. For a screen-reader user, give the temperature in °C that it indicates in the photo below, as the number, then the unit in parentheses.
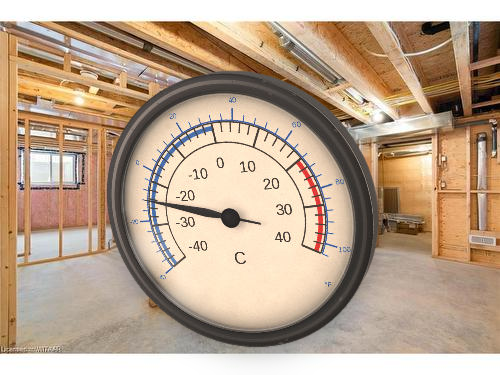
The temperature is -24 (°C)
